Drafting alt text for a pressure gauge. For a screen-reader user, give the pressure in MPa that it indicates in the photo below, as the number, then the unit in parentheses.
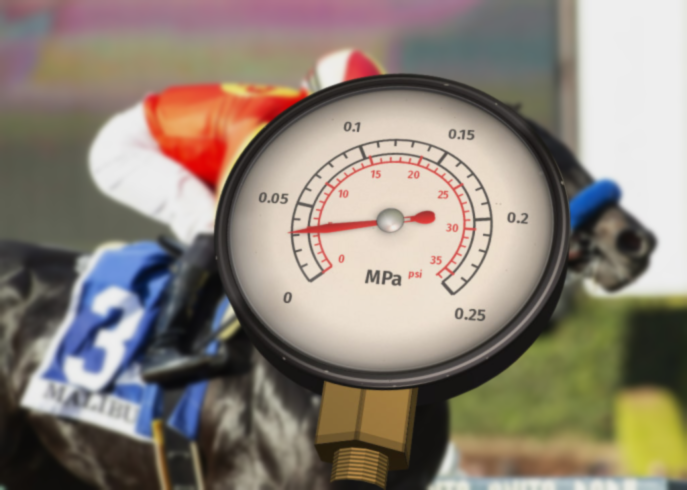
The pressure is 0.03 (MPa)
